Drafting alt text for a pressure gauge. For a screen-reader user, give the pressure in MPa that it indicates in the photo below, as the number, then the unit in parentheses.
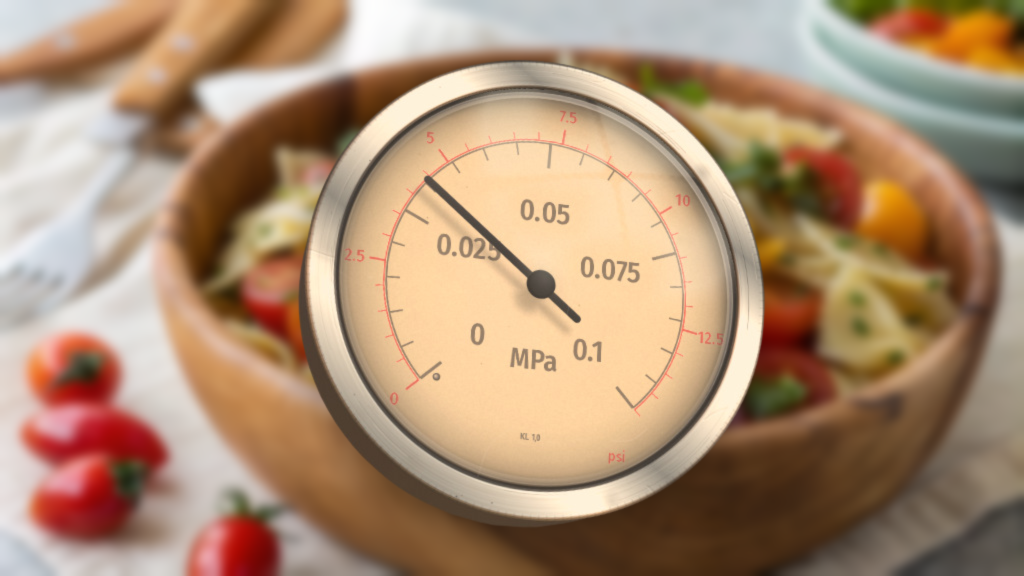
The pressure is 0.03 (MPa)
